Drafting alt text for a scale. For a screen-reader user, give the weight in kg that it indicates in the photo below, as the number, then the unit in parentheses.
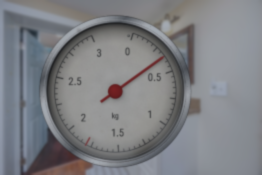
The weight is 0.35 (kg)
